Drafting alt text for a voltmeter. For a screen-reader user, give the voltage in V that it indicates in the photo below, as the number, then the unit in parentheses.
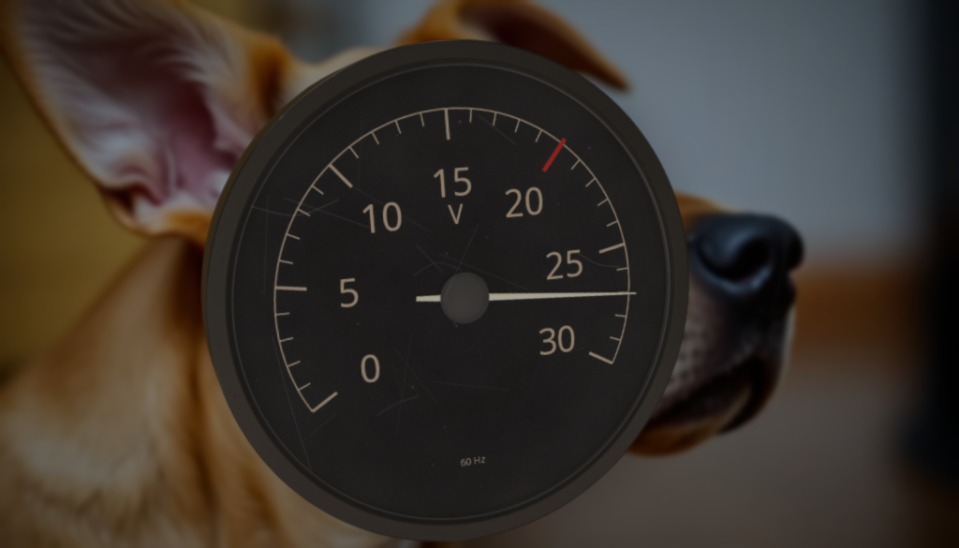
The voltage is 27 (V)
